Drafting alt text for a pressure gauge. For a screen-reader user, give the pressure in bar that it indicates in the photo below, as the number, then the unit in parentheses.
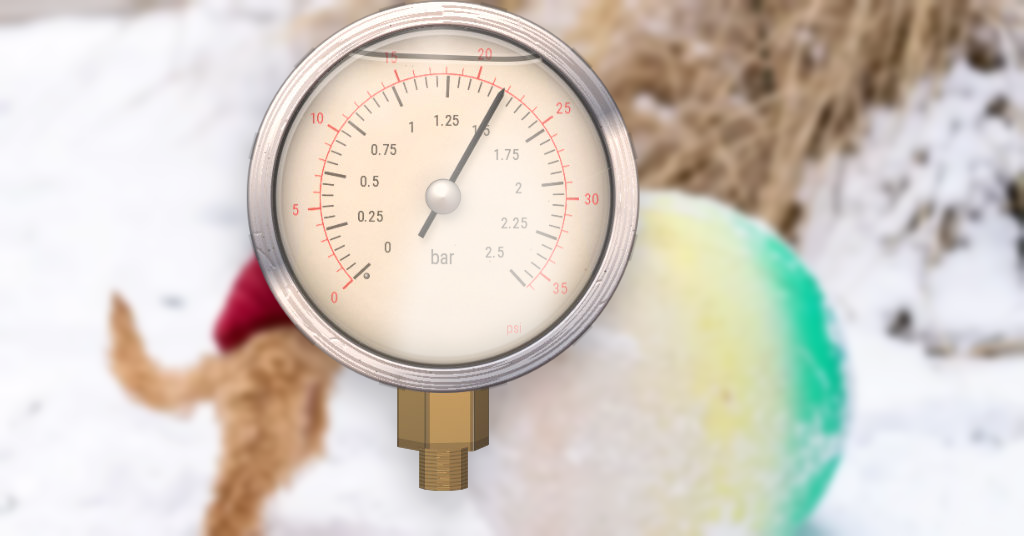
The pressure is 1.5 (bar)
